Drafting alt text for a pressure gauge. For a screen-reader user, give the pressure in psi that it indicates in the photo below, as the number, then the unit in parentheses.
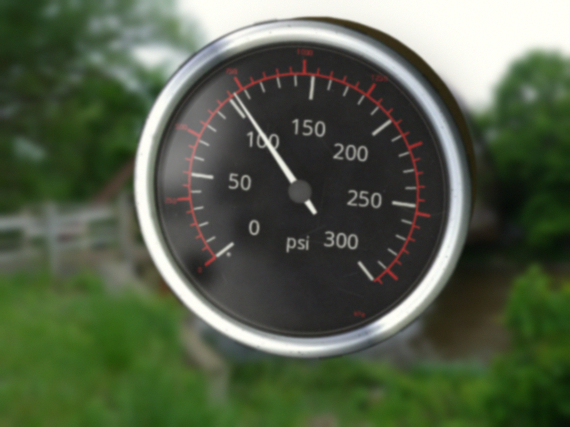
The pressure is 105 (psi)
